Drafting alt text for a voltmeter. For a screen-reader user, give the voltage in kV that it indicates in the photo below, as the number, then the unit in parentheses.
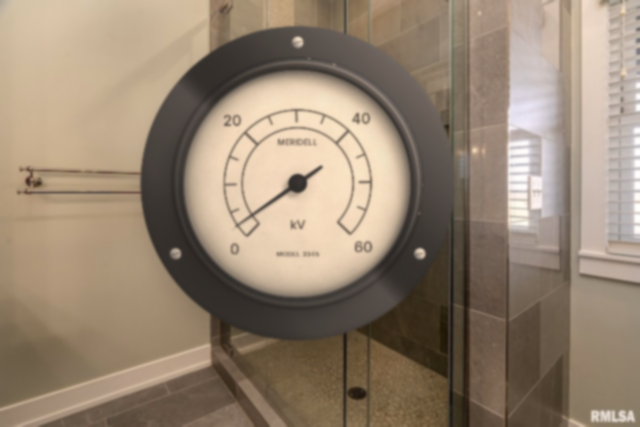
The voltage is 2.5 (kV)
